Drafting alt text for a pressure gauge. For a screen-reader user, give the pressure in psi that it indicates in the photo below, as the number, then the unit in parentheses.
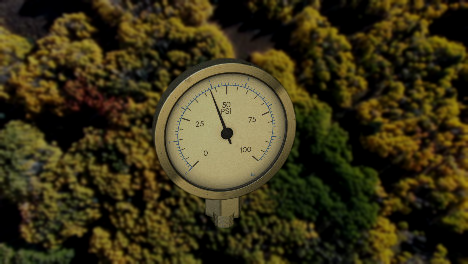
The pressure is 42.5 (psi)
